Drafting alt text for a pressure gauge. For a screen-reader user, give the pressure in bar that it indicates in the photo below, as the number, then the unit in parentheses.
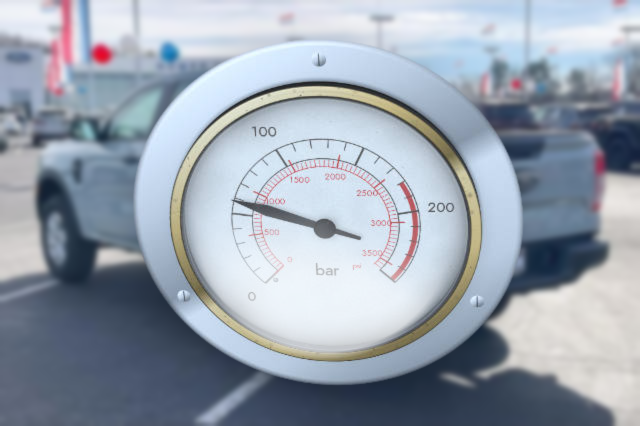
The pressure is 60 (bar)
